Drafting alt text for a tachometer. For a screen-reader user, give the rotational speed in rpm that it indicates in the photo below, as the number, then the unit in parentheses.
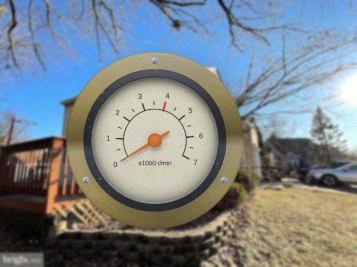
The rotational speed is 0 (rpm)
